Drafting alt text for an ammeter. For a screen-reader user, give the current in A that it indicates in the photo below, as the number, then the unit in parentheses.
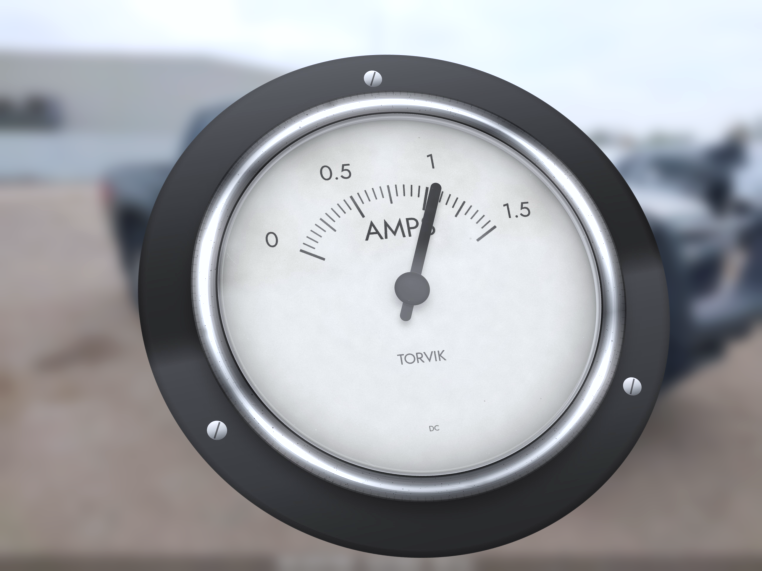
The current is 1.05 (A)
